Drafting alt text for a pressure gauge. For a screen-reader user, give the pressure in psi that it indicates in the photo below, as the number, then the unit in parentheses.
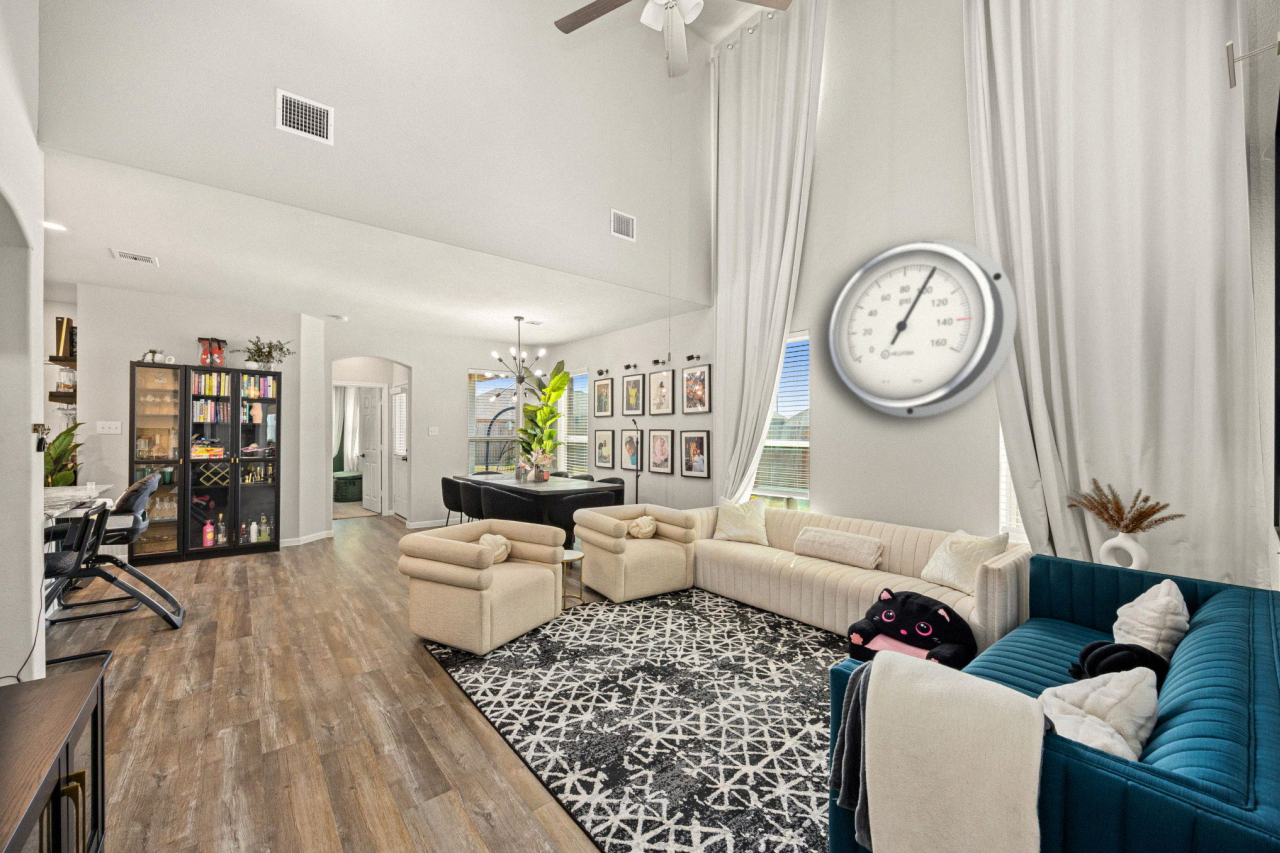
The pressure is 100 (psi)
